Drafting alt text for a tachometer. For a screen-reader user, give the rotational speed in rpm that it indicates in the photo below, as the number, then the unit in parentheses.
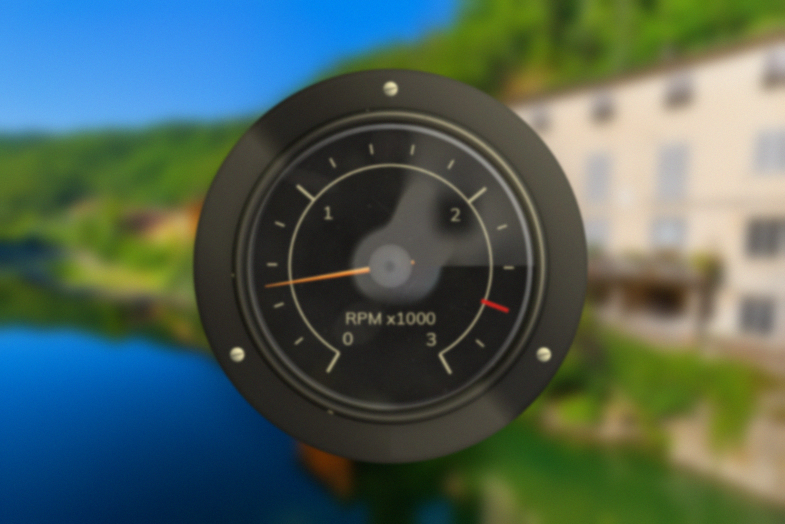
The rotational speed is 500 (rpm)
